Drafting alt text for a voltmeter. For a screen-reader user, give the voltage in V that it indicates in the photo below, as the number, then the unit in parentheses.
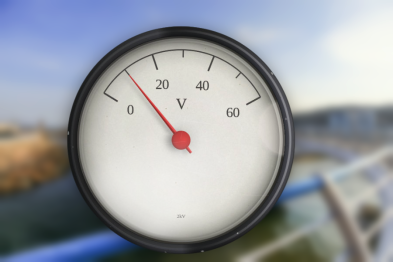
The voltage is 10 (V)
